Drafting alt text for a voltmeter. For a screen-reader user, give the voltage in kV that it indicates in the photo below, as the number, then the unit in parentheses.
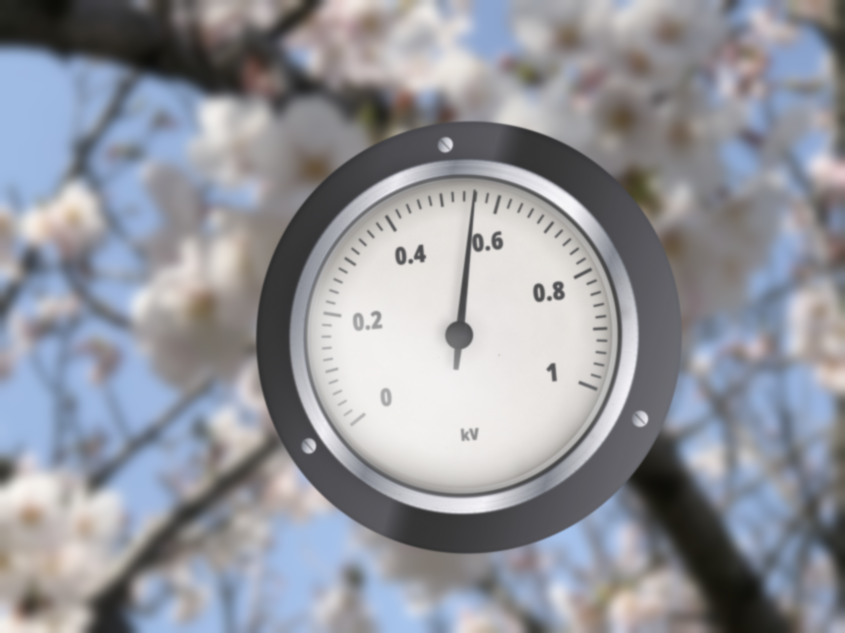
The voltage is 0.56 (kV)
